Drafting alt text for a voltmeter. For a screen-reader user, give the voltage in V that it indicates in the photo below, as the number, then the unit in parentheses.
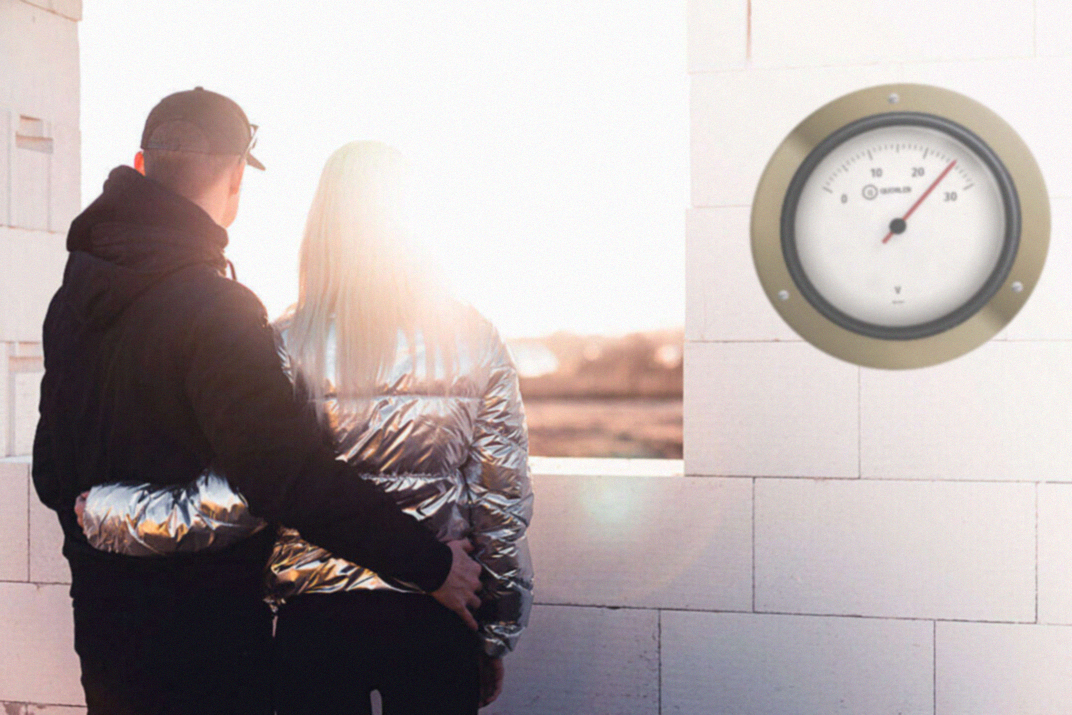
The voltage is 25 (V)
